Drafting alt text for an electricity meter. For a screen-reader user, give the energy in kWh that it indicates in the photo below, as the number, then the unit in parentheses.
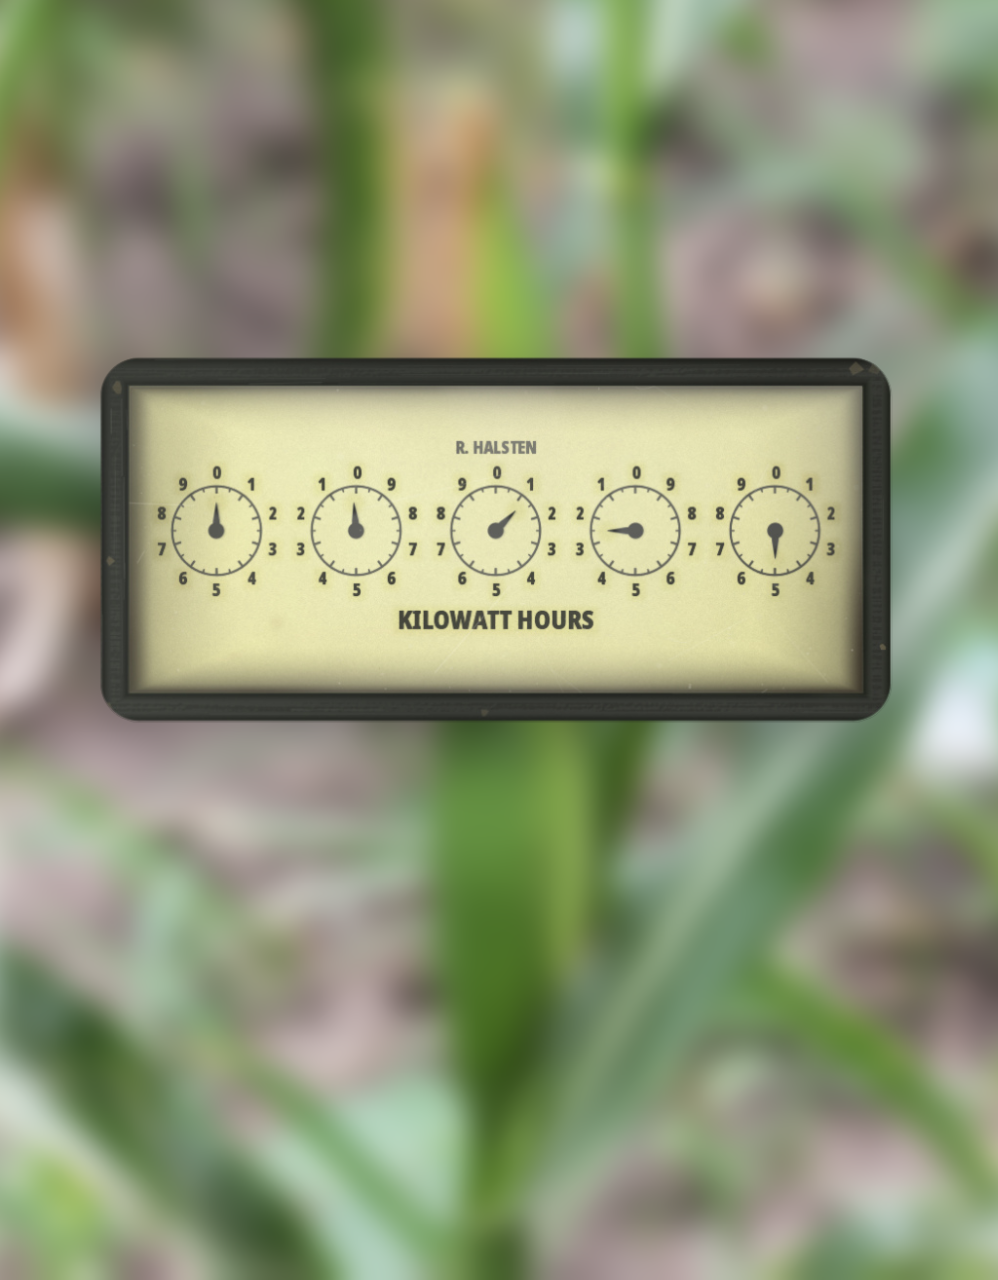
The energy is 125 (kWh)
